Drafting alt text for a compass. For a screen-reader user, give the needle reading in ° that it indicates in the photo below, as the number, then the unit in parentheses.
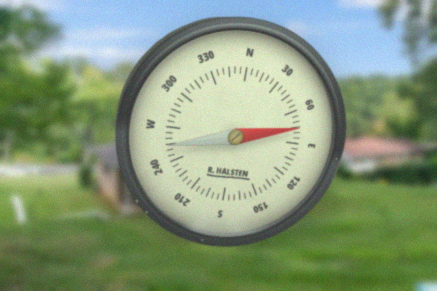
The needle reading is 75 (°)
